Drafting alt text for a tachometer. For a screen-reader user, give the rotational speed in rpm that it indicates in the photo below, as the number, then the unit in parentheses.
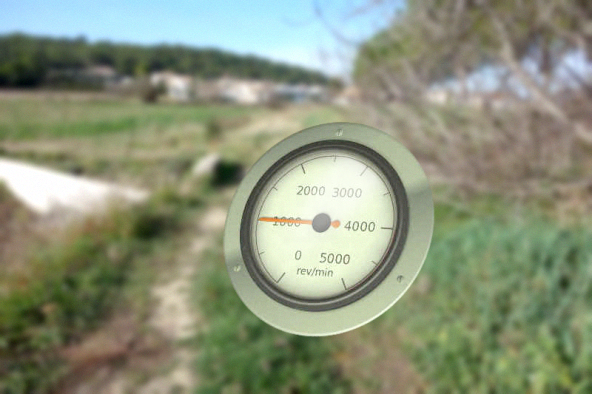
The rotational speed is 1000 (rpm)
